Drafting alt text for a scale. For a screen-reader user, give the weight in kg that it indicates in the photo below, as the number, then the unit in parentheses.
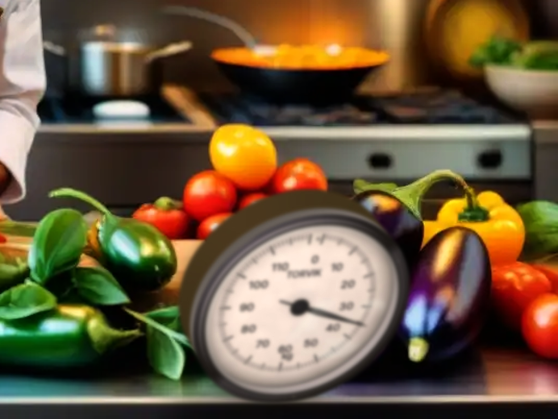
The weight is 35 (kg)
